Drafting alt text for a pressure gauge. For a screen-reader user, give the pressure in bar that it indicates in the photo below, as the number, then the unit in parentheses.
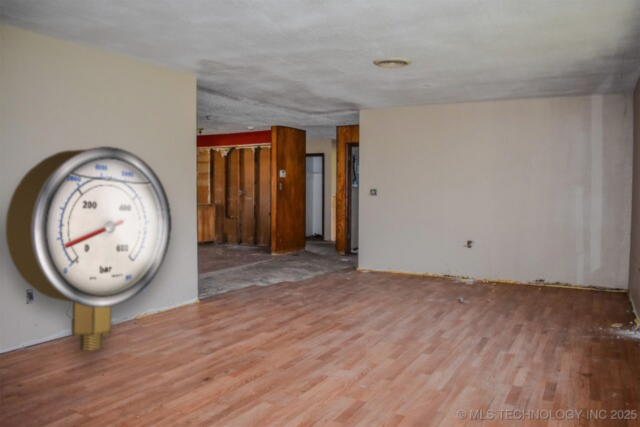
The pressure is 50 (bar)
